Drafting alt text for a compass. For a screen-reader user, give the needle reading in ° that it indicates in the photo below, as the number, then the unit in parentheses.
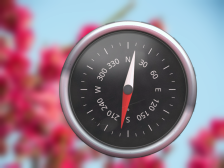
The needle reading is 190 (°)
